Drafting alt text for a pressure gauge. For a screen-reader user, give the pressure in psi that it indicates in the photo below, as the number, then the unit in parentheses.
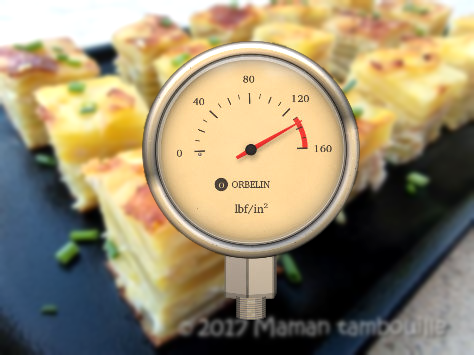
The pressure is 135 (psi)
